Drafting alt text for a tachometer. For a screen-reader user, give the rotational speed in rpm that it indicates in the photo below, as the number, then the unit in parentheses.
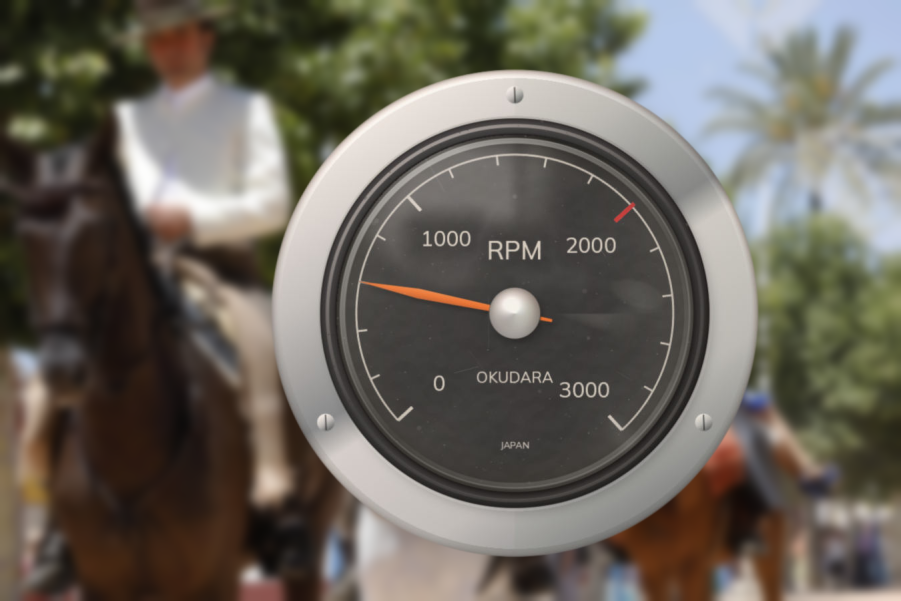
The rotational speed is 600 (rpm)
